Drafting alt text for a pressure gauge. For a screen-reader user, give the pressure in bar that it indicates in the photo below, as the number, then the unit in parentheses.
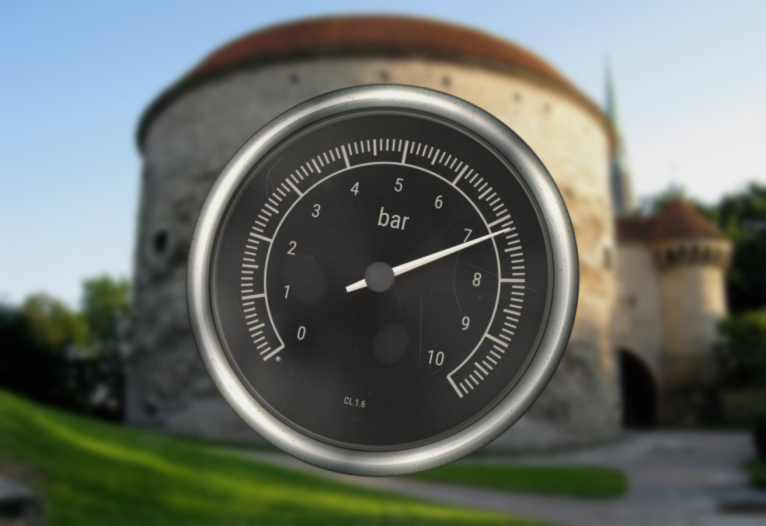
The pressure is 7.2 (bar)
